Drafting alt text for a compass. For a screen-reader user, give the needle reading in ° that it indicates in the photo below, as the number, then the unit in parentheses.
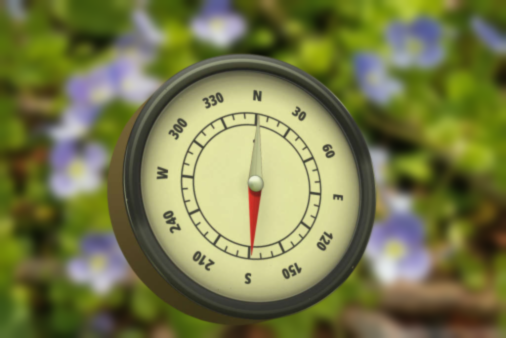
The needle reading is 180 (°)
